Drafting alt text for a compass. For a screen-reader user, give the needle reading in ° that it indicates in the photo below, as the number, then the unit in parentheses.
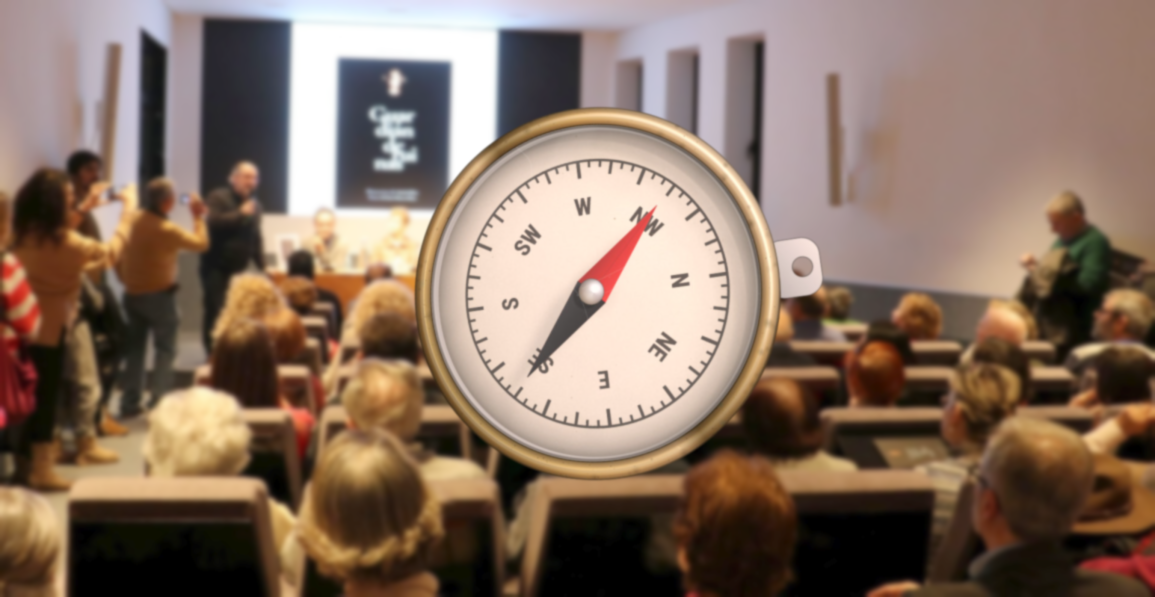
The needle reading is 315 (°)
